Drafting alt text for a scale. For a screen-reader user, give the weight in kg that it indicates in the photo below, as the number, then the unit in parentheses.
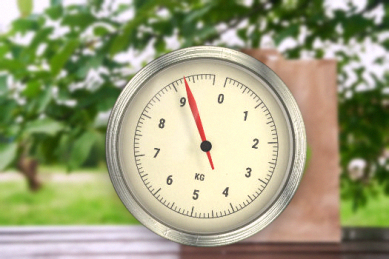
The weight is 9.3 (kg)
